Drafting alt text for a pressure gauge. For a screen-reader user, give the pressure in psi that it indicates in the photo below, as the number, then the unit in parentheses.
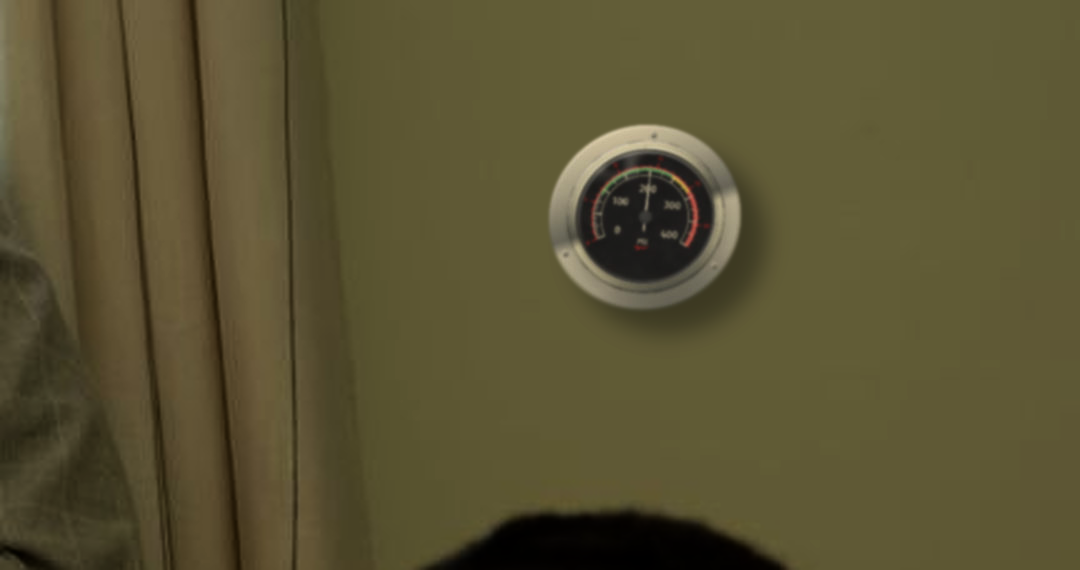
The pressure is 200 (psi)
